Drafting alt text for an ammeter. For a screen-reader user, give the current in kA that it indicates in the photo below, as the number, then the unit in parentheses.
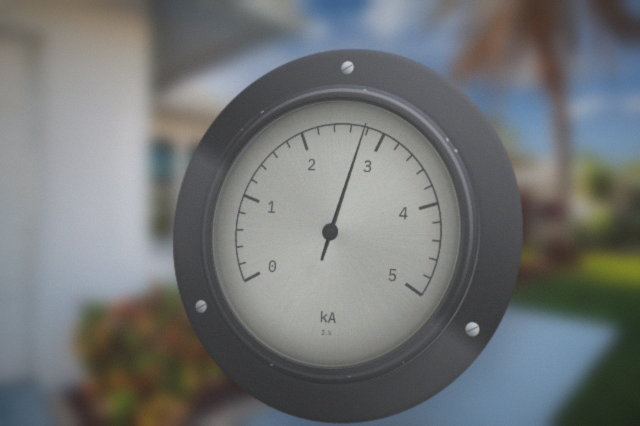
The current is 2.8 (kA)
